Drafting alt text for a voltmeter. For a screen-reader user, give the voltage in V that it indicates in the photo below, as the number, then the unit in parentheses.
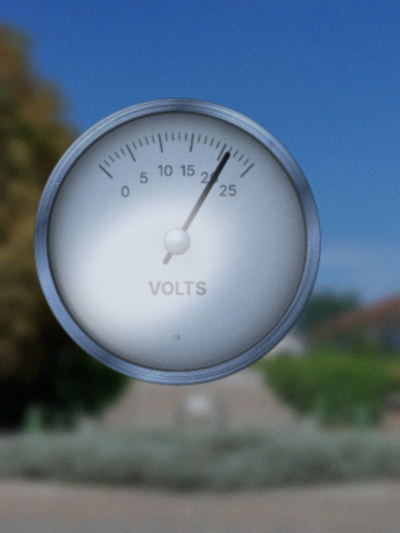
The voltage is 21 (V)
